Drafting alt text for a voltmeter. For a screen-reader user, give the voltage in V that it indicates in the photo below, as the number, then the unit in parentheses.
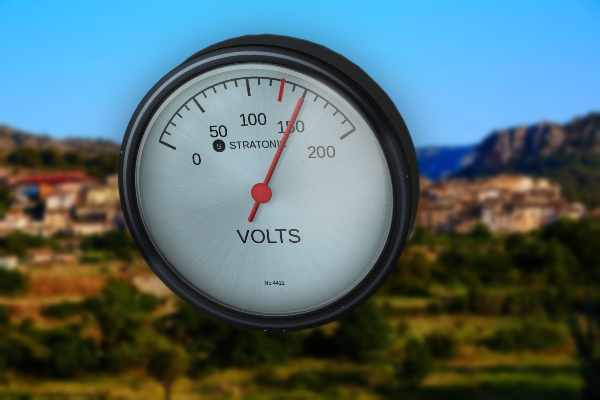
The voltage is 150 (V)
